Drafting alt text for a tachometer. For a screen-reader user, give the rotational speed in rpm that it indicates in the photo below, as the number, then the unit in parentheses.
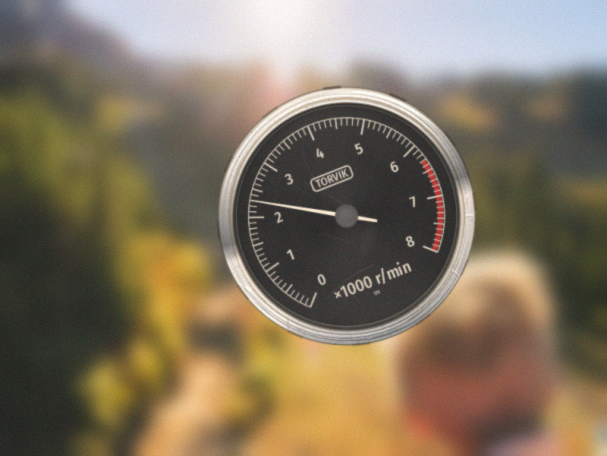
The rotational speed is 2300 (rpm)
